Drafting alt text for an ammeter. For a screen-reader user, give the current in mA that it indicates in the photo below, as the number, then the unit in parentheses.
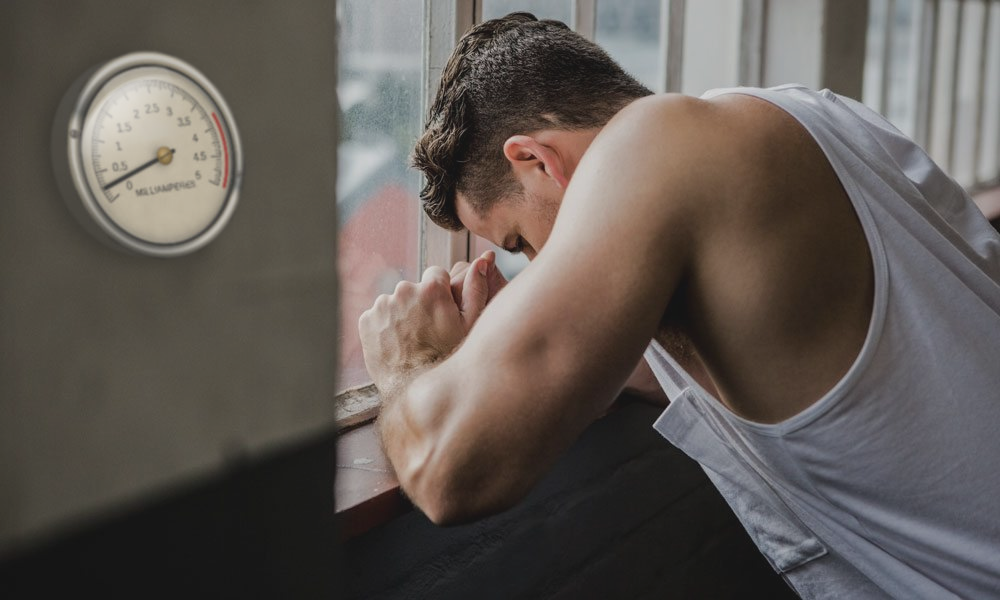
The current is 0.25 (mA)
